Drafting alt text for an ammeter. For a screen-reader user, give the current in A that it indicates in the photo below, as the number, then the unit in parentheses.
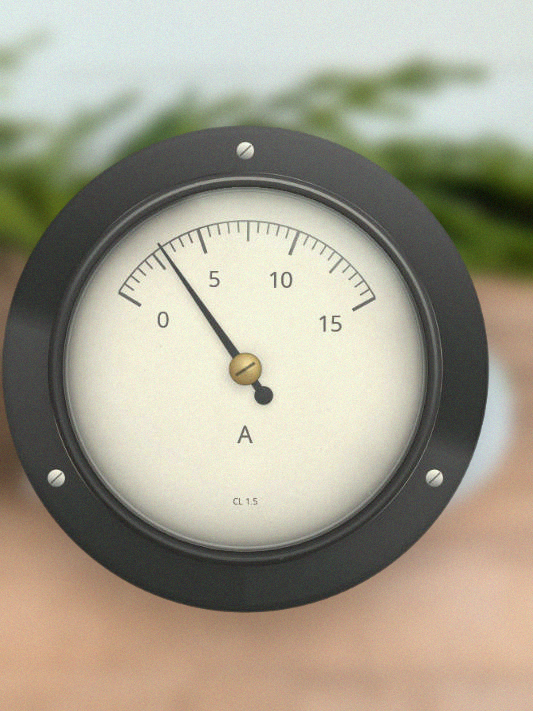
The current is 3 (A)
